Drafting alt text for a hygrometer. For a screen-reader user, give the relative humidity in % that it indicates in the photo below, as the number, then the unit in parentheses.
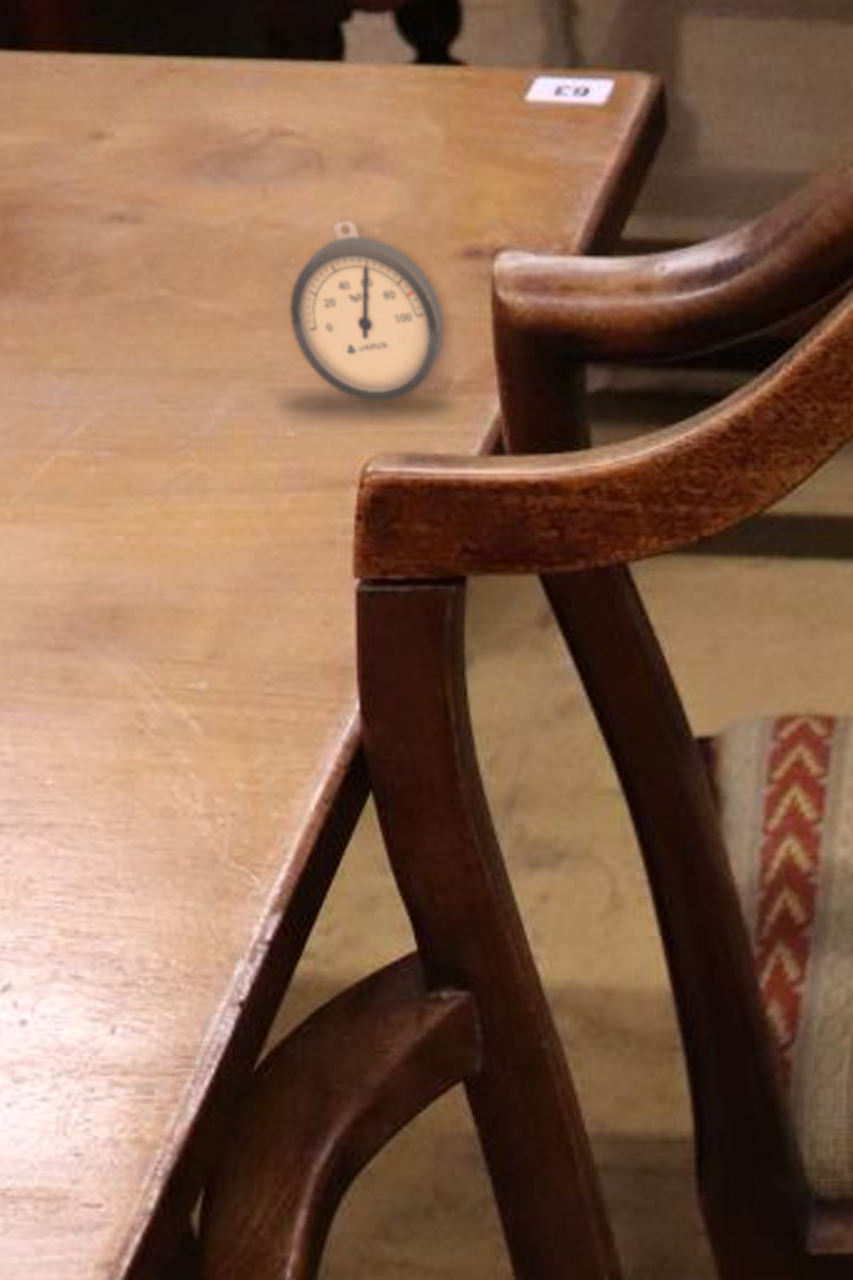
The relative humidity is 60 (%)
